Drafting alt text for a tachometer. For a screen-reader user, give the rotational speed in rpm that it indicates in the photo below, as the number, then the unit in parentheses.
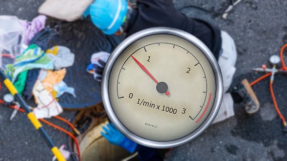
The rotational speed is 750 (rpm)
